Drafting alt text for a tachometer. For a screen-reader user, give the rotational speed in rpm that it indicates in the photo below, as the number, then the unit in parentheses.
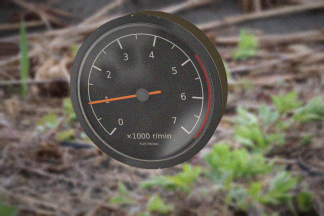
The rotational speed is 1000 (rpm)
